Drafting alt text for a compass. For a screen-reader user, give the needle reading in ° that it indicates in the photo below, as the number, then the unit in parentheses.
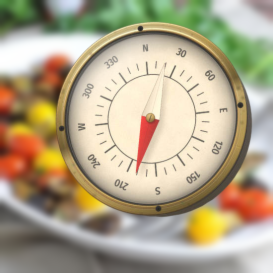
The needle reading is 200 (°)
